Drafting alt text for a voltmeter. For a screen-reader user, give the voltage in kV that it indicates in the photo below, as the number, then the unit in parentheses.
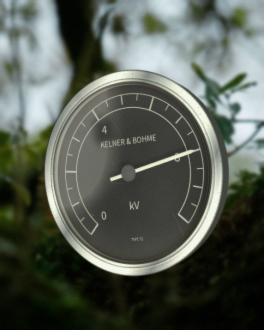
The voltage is 8 (kV)
